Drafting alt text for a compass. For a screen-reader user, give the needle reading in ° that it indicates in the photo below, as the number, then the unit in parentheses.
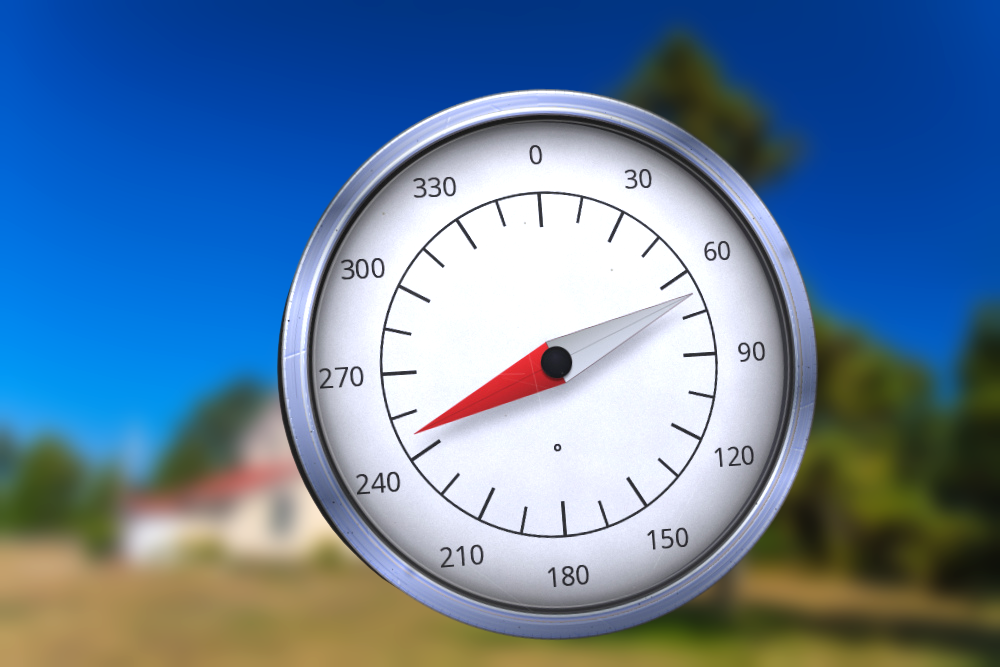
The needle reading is 247.5 (°)
